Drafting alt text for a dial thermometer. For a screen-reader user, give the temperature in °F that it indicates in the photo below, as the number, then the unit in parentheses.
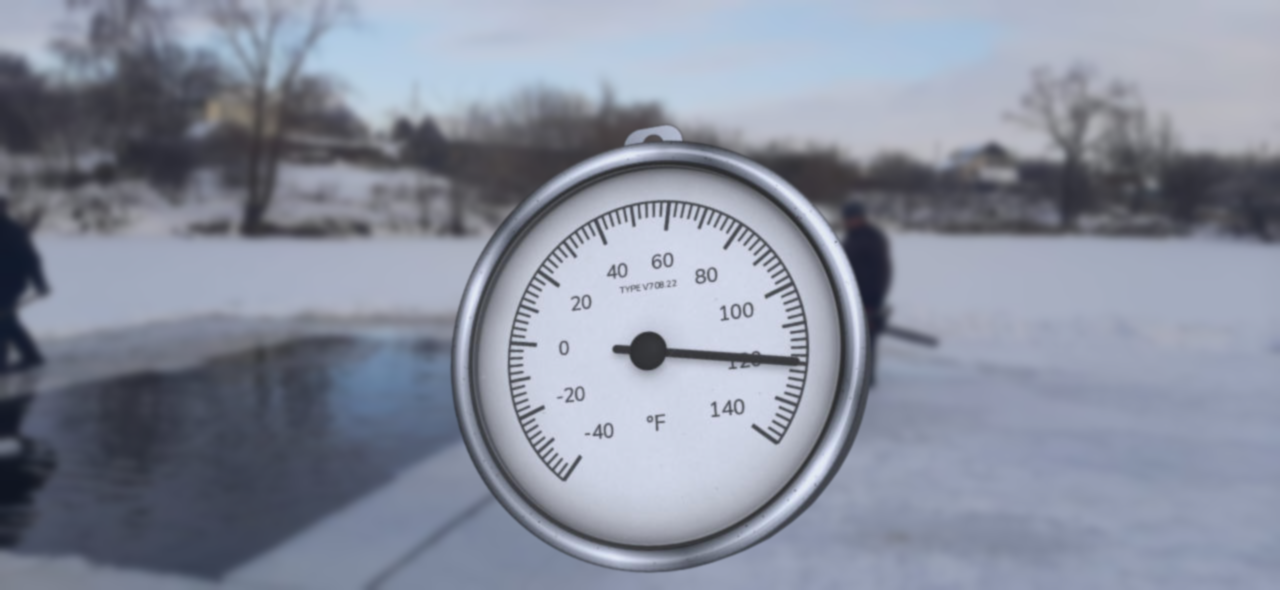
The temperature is 120 (°F)
